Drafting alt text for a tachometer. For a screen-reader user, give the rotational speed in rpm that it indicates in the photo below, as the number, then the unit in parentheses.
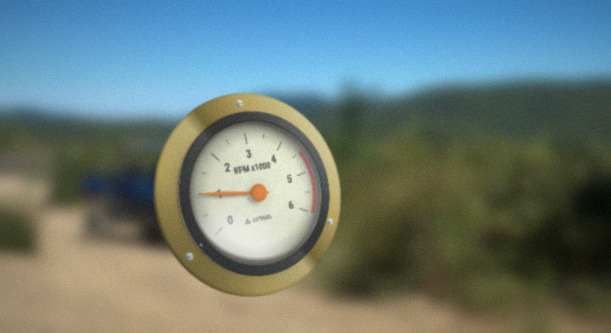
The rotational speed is 1000 (rpm)
